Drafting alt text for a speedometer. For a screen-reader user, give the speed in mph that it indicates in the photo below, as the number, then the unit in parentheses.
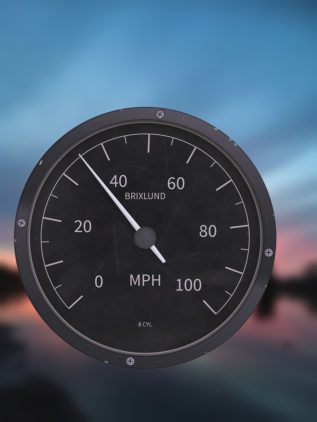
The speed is 35 (mph)
